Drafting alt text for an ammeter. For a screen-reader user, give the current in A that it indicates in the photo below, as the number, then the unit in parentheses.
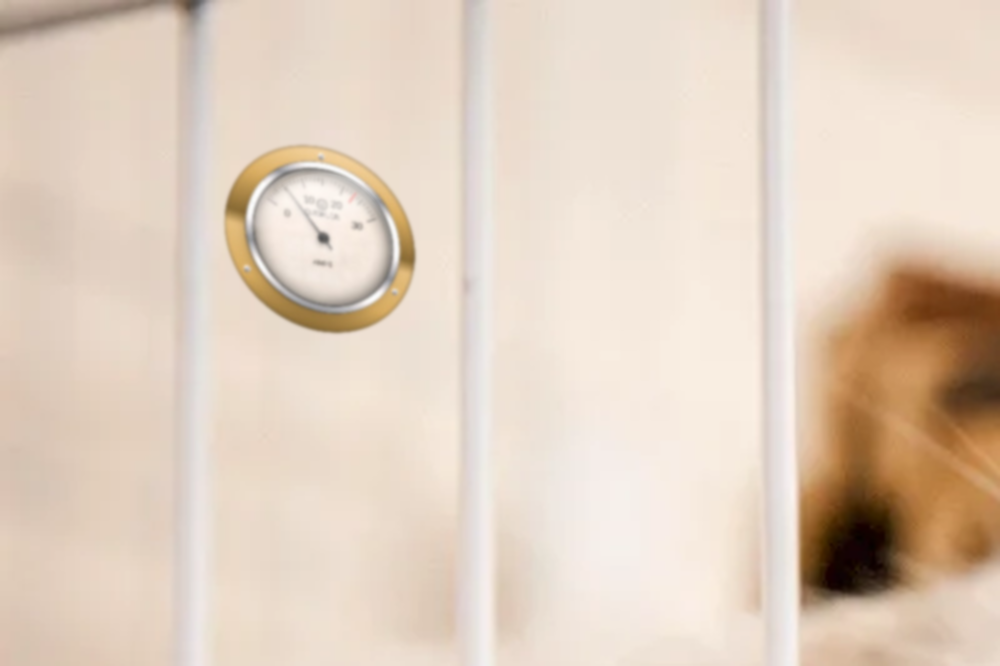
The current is 5 (A)
